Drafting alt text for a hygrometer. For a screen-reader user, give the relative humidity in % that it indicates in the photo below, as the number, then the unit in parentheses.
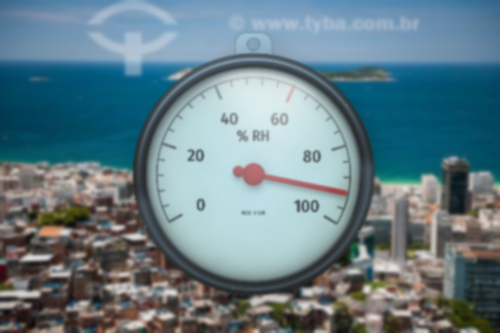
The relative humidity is 92 (%)
